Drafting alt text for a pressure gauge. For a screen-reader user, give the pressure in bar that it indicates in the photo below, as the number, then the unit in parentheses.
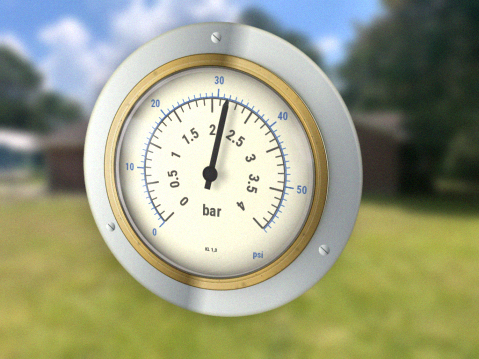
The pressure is 2.2 (bar)
